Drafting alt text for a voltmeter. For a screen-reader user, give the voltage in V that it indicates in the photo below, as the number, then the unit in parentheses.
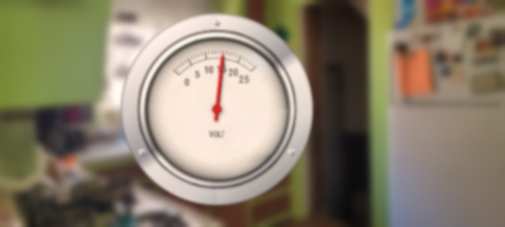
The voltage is 15 (V)
